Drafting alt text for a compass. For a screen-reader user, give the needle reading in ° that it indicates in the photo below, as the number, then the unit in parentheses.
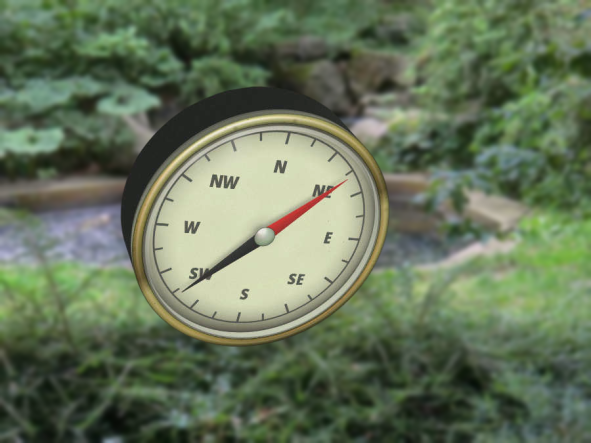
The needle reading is 45 (°)
